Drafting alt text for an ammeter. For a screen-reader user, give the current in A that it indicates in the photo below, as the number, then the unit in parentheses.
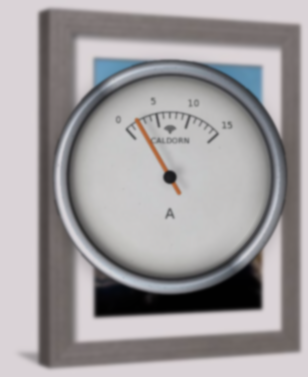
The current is 2 (A)
